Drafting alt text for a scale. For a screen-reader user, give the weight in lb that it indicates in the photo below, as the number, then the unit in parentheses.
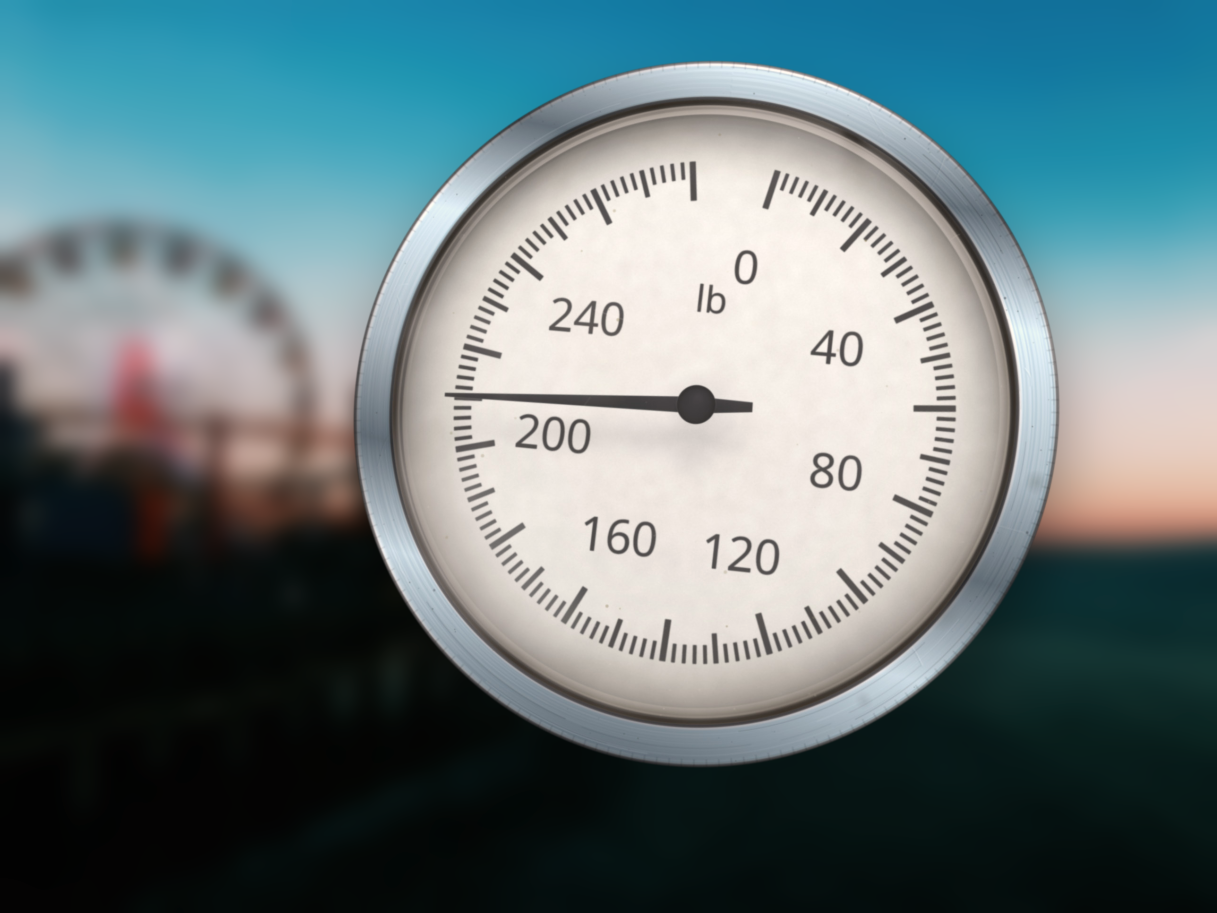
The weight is 210 (lb)
